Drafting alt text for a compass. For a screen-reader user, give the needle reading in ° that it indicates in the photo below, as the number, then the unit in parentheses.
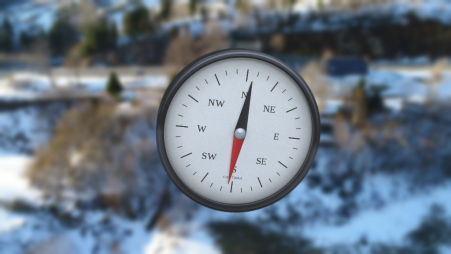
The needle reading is 185 (°)
